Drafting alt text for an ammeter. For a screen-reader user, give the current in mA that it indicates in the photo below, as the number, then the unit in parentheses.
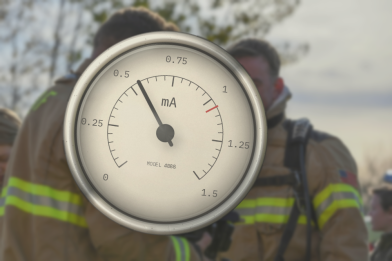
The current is 0.55 (mA)
